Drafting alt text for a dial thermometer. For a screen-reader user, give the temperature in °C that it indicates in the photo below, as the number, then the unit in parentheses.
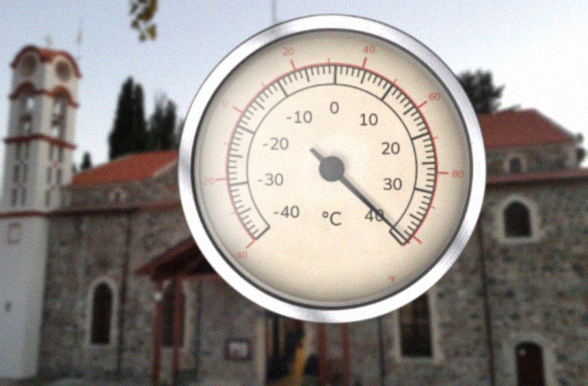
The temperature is 39 (°C)
